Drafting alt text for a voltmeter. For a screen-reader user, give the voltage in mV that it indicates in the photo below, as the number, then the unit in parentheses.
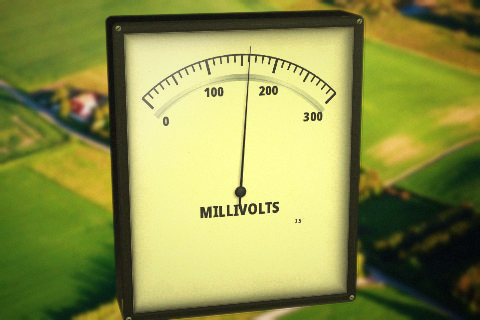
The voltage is 160 (mV)
